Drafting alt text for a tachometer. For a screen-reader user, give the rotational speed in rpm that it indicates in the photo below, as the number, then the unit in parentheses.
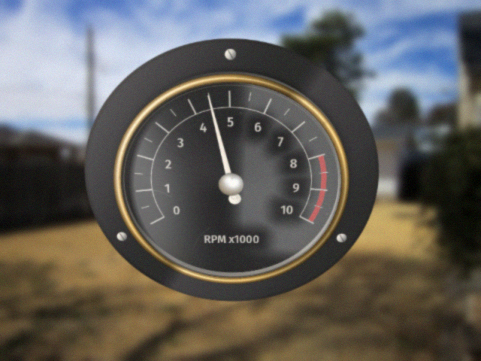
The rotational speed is 4500 (rpm)
